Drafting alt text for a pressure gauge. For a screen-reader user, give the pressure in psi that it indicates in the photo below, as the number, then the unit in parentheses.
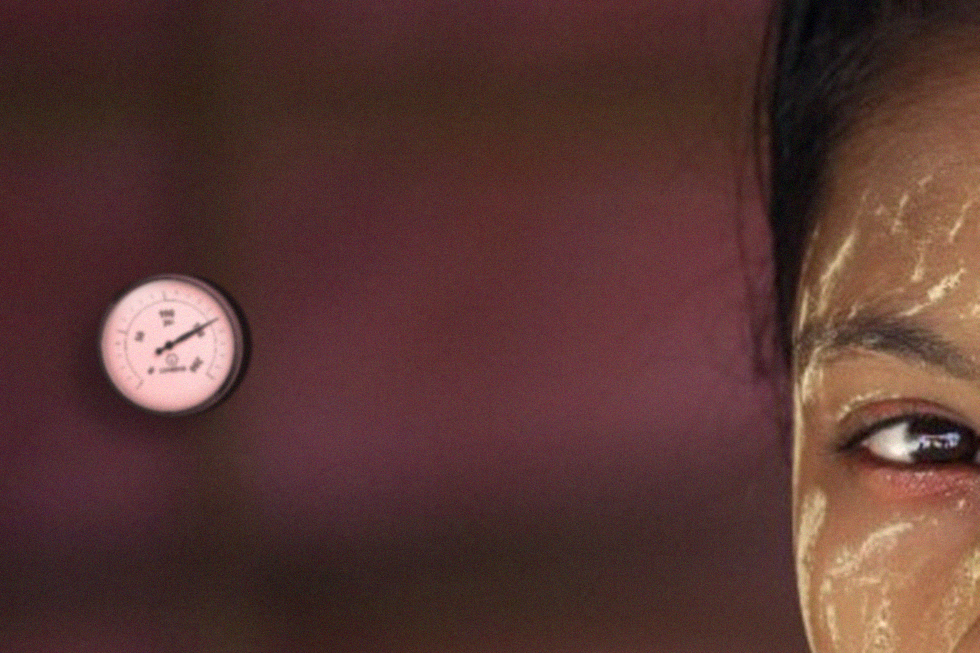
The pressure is 150 (psi)
